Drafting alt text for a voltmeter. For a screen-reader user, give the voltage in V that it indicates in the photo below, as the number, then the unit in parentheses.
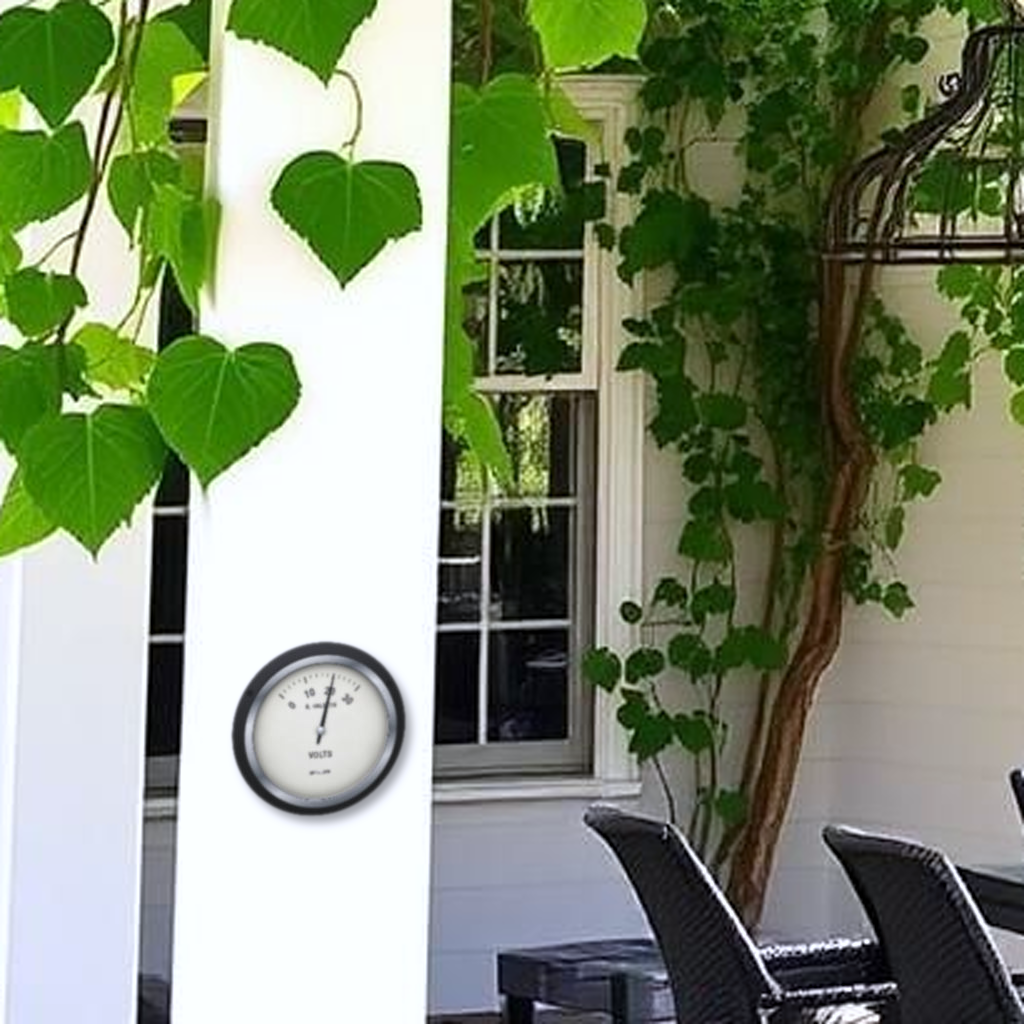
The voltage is 20 (V)
